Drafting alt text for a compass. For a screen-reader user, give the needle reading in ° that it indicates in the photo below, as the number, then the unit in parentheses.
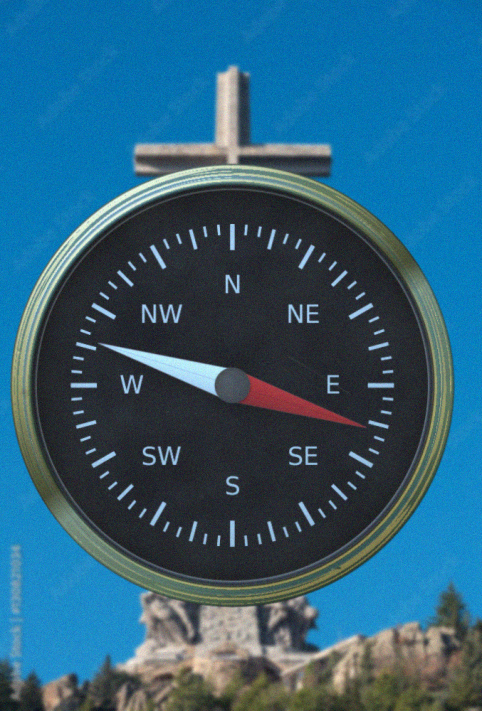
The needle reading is 107.5 (°)
